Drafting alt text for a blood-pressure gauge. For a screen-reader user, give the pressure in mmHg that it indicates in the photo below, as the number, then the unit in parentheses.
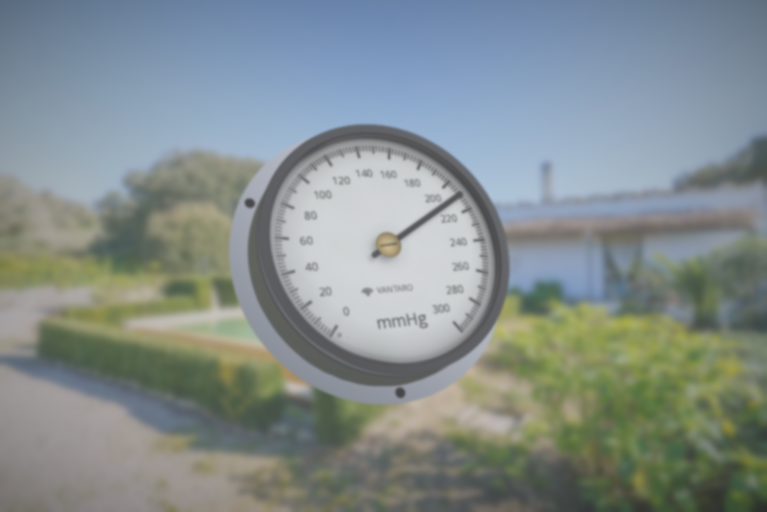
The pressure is 210 (mmHg)
